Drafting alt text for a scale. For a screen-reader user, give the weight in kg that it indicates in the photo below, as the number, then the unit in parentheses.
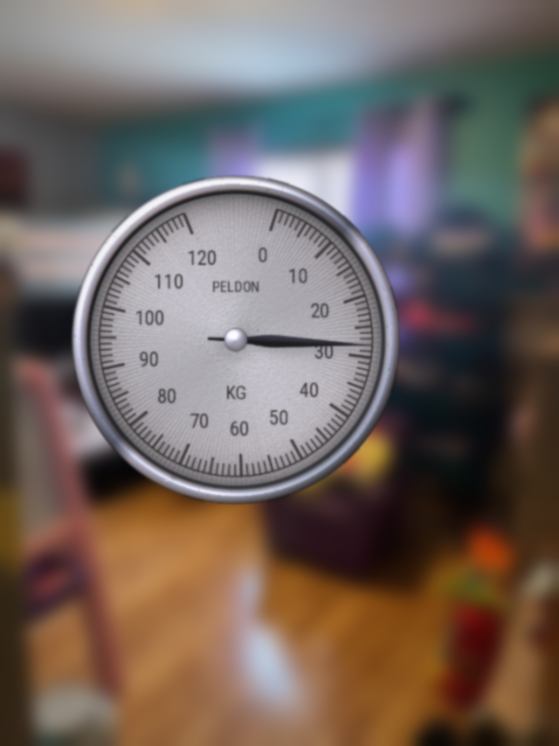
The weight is 28 (kg)
